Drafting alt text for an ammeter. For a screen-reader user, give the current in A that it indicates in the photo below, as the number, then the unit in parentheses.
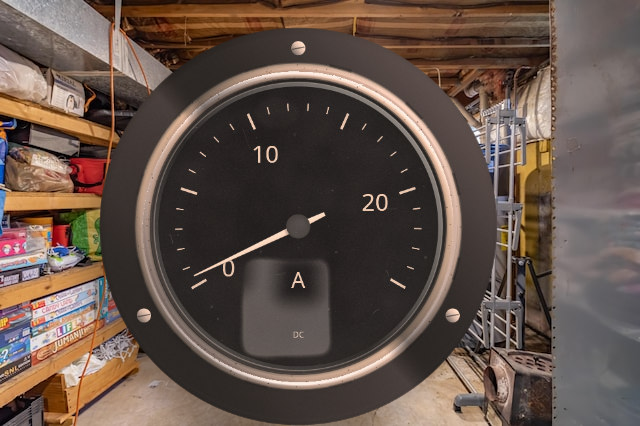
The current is 0.5 (A)
